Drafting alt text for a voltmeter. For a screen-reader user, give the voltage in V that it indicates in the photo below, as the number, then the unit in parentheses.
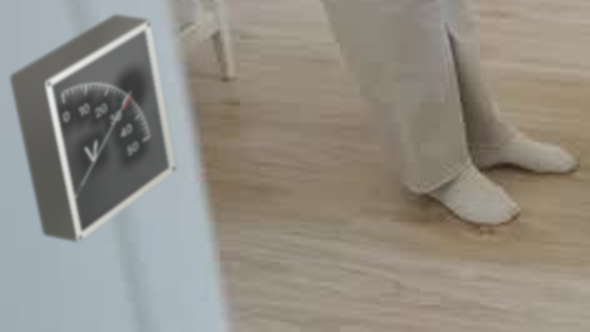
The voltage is 30 (V)
